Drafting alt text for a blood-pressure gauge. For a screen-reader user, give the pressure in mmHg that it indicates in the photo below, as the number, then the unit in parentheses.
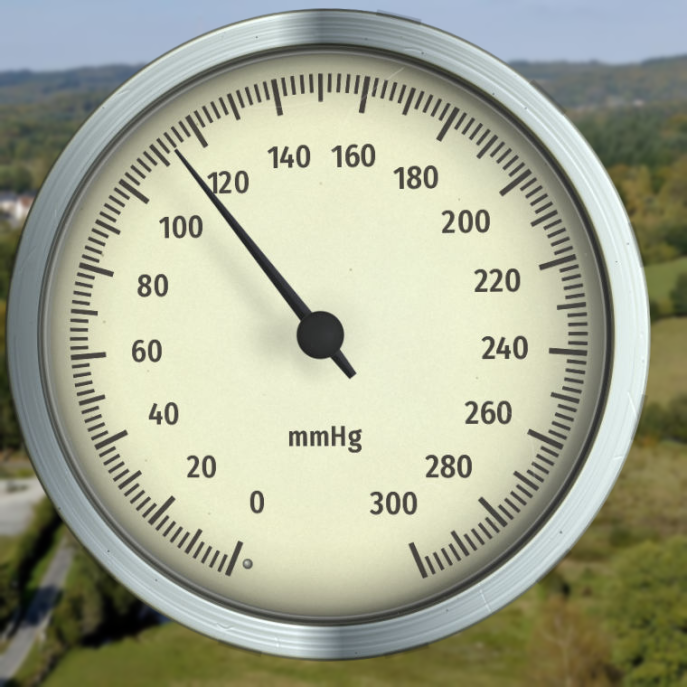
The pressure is 114 (mmHg)
